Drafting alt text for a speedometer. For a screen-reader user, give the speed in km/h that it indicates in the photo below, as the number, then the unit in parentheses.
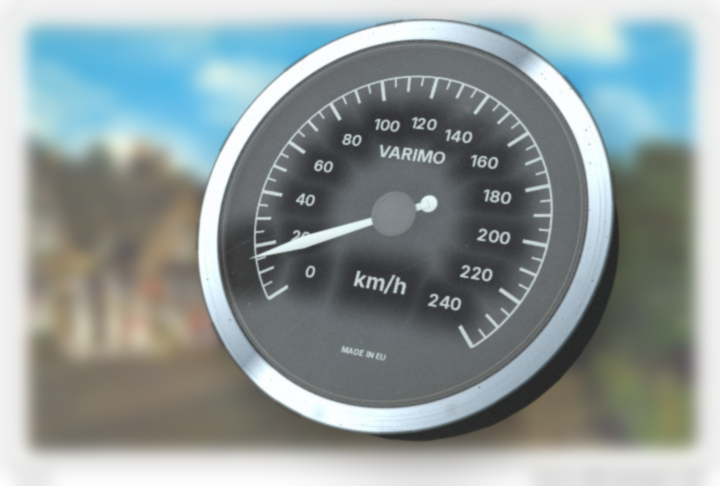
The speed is 15 (km/h)
